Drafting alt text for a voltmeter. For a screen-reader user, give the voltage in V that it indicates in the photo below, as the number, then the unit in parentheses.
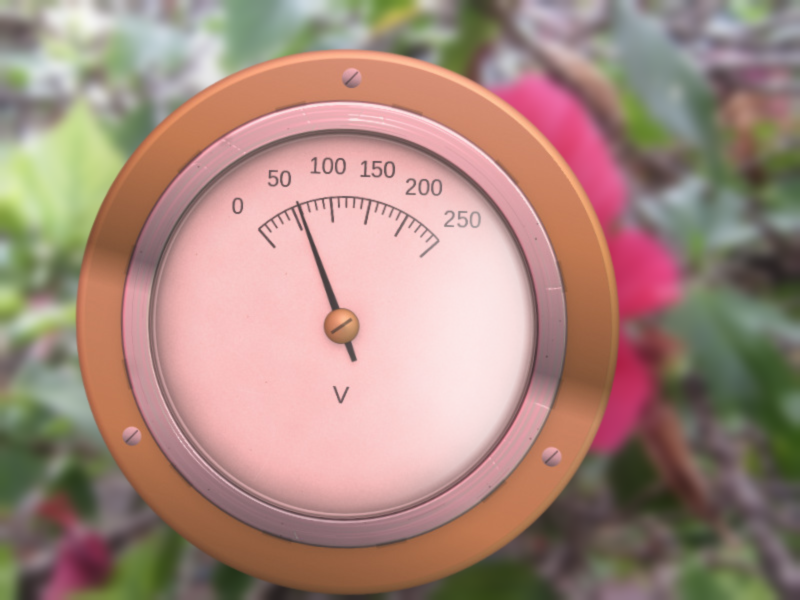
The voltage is 60 (V)
